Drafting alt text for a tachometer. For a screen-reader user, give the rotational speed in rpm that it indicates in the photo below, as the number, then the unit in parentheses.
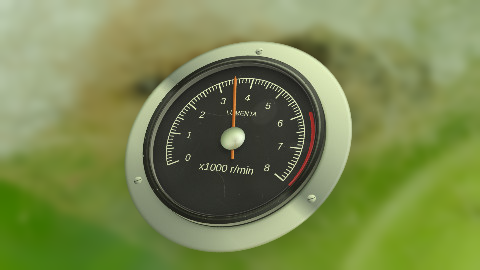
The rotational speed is 3500 (rpm)
